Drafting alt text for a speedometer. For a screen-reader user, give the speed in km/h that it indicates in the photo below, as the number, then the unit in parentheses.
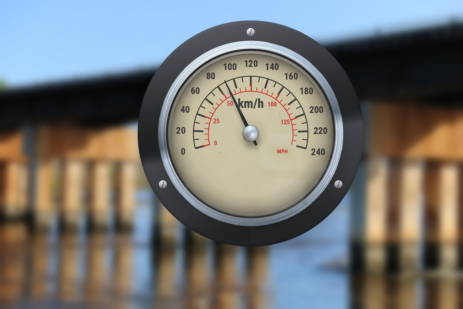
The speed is 90 (km/h)
